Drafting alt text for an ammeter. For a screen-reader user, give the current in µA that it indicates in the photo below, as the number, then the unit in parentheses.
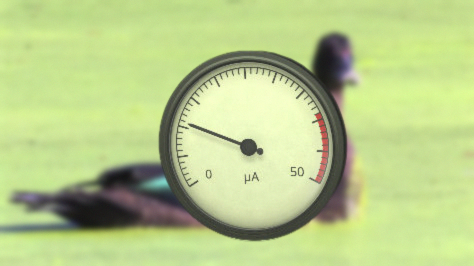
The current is 11 (µA)
